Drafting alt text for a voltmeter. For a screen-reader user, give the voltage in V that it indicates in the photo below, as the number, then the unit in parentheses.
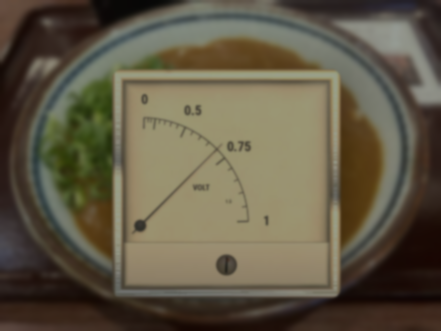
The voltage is 0.7 (V)
